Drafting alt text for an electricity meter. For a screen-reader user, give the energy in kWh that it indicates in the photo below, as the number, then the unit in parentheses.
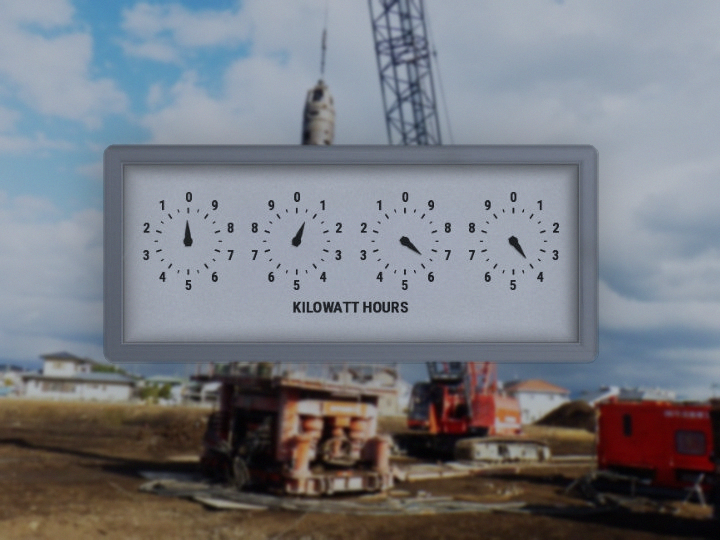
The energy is 64 (kWh)
